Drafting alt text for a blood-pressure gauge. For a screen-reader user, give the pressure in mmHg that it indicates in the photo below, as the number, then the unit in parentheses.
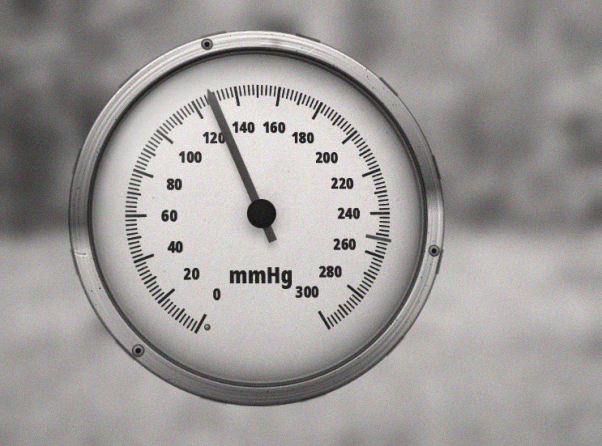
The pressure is 128 (mmHg)
